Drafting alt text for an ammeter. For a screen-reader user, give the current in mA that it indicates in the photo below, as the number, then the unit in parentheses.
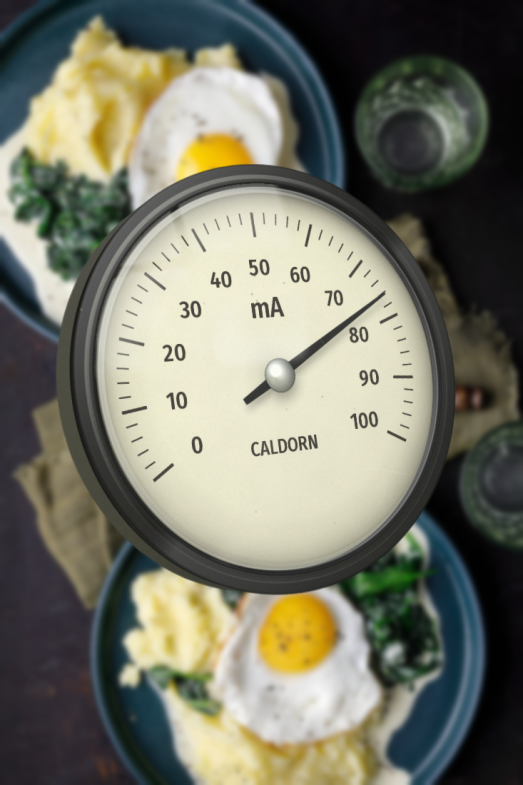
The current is 76 (mA)
